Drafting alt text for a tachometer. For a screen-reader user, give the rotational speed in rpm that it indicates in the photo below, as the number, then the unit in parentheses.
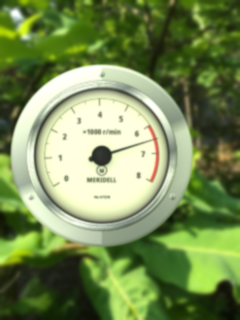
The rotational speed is 6500 (rpm)
